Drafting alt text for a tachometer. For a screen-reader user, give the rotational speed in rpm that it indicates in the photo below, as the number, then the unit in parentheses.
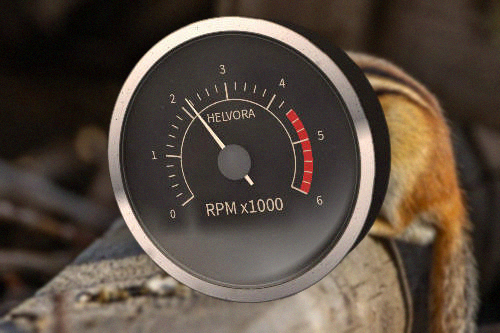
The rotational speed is 2200 (rpm)
